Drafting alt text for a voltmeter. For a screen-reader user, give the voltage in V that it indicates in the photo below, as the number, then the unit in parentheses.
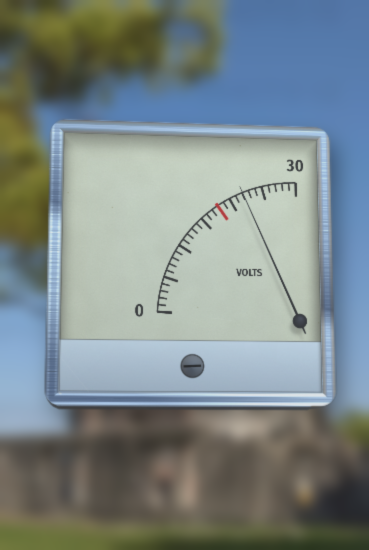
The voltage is 22 (V)
